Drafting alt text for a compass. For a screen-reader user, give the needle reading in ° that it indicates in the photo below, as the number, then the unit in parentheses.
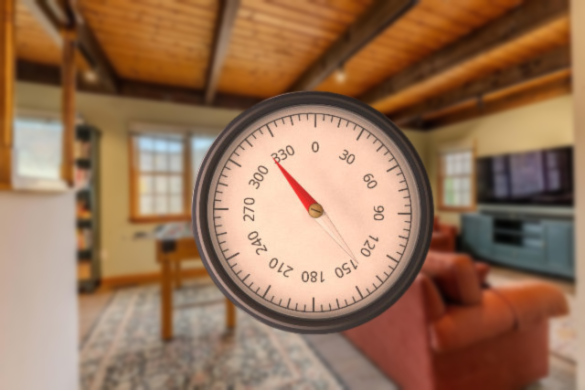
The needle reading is 320 (°)
